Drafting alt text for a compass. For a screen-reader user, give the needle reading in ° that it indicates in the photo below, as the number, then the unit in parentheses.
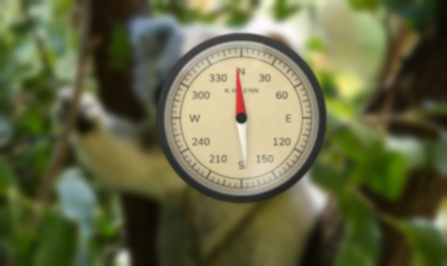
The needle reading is 355 (°)
